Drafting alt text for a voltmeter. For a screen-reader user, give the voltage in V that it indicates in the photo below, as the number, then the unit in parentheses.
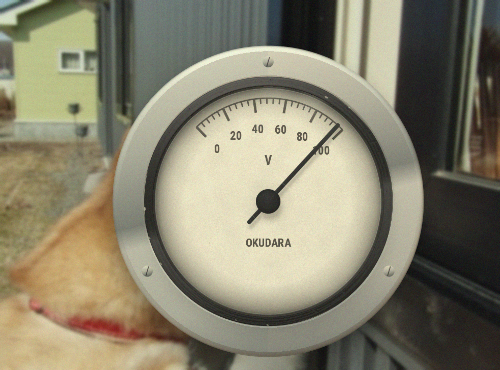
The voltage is 96 (V)
